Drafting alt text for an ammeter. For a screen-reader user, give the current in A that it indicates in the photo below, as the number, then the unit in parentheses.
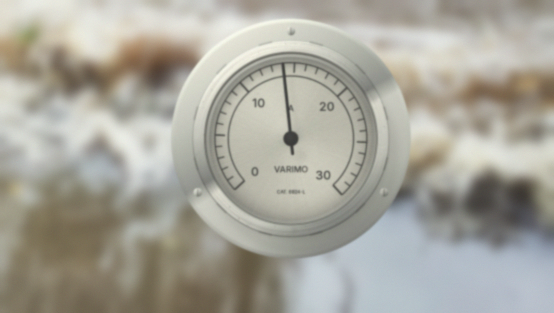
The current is 14 (A)
